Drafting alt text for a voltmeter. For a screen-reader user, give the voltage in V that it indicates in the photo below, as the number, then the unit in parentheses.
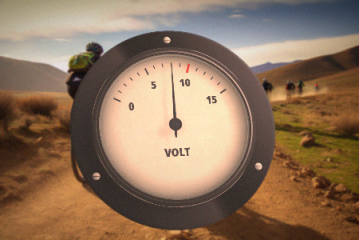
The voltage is 8 (V)
